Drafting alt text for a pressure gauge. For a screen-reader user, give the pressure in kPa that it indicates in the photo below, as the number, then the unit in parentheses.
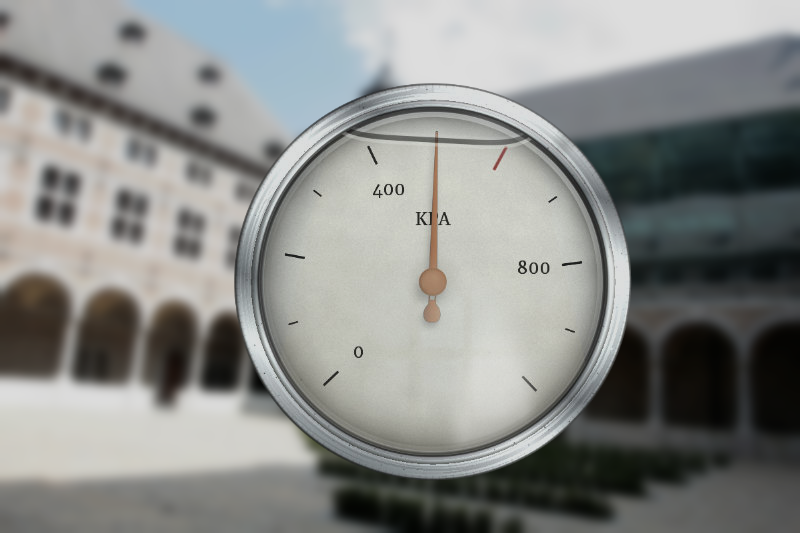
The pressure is 500 (kPa)
